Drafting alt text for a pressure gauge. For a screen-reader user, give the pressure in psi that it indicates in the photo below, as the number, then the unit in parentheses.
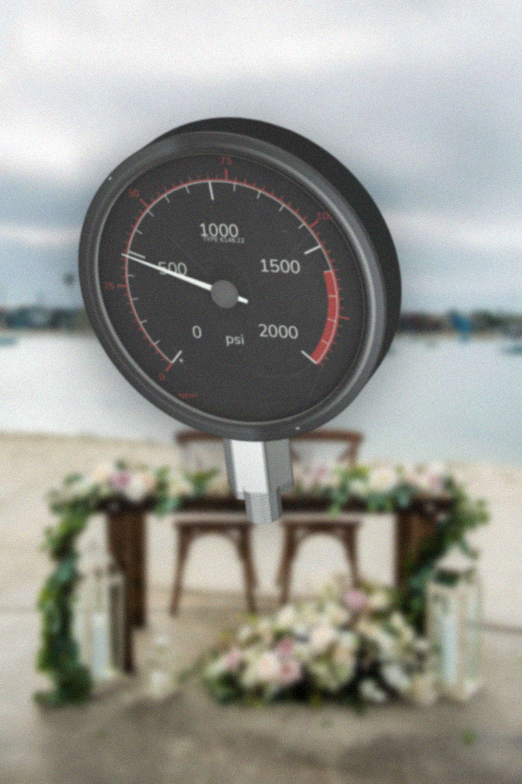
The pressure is 500 (psi)
